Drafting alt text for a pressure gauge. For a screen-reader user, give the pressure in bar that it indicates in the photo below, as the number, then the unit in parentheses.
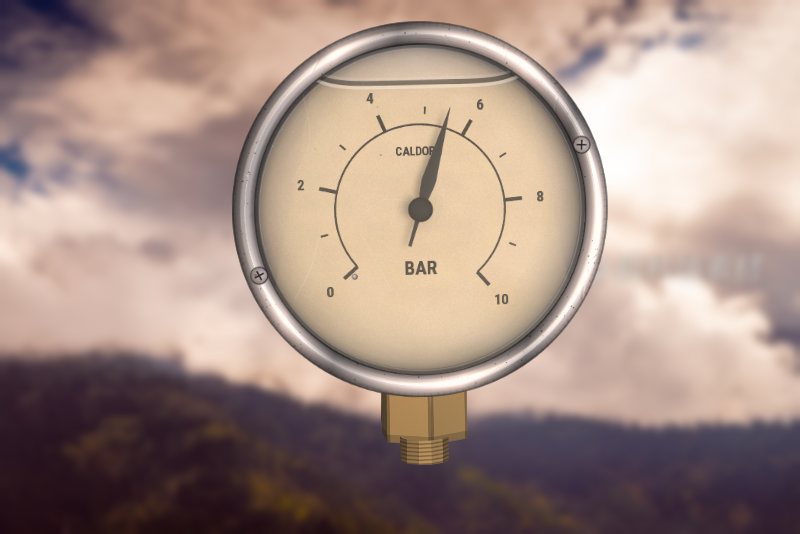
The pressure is 5.5 (bar)
